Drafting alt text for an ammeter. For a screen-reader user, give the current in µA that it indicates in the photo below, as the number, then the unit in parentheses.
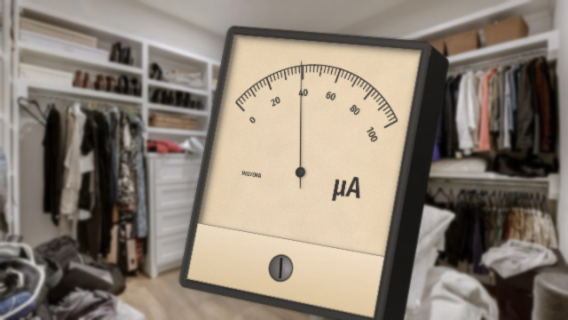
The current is 40 (µA)
